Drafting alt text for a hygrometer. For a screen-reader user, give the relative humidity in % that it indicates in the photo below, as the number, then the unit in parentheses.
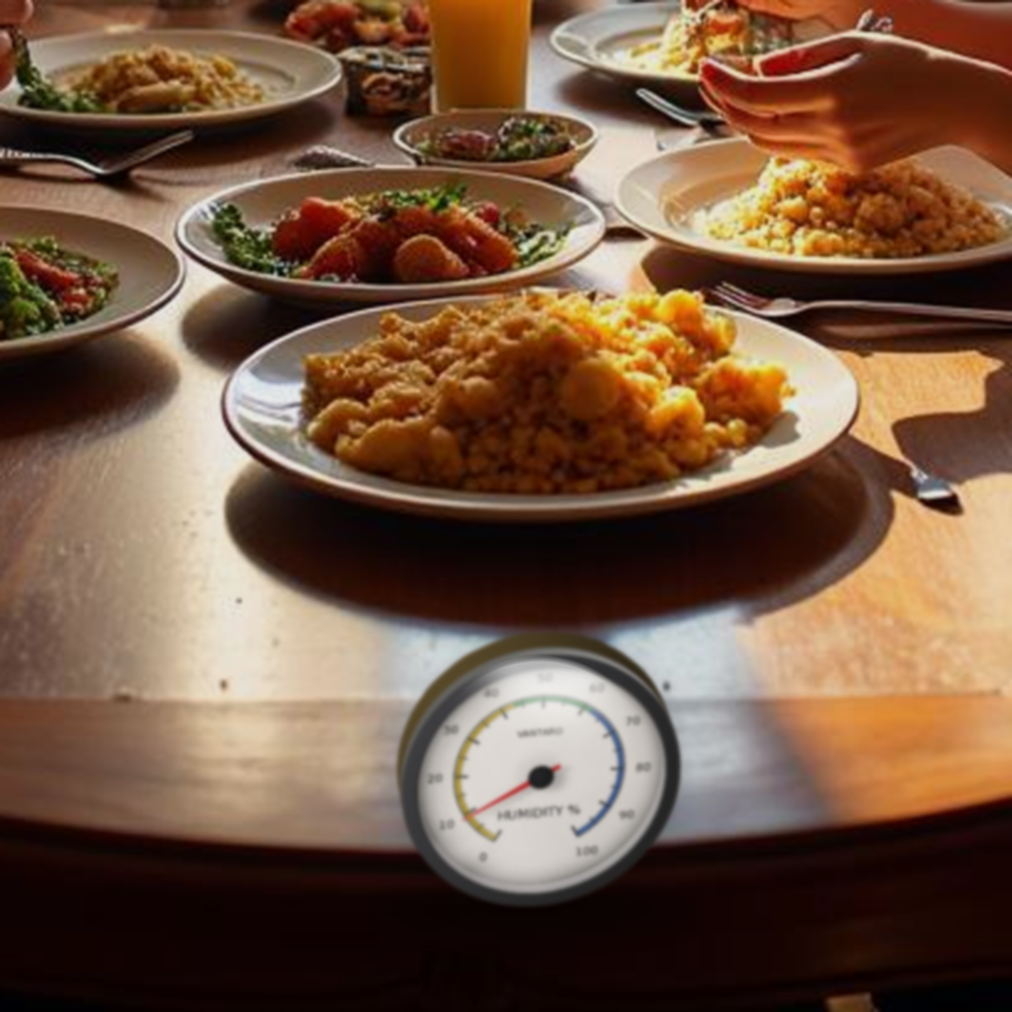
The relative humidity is 10 (%)
